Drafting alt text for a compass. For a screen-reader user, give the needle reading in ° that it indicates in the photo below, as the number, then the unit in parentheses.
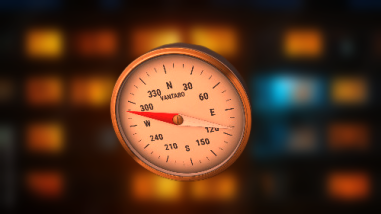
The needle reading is 290 (°)
